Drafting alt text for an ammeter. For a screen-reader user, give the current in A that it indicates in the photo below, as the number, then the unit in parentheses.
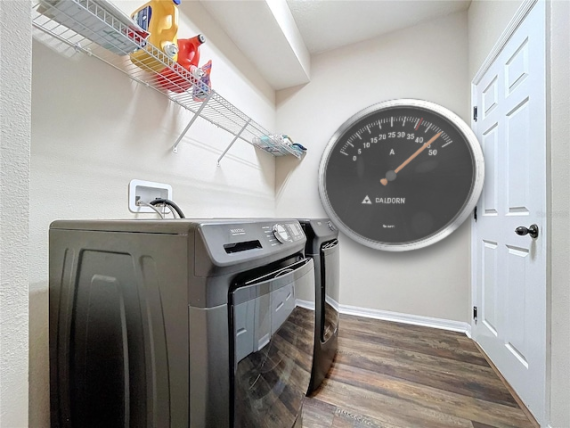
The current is 45 (A)
